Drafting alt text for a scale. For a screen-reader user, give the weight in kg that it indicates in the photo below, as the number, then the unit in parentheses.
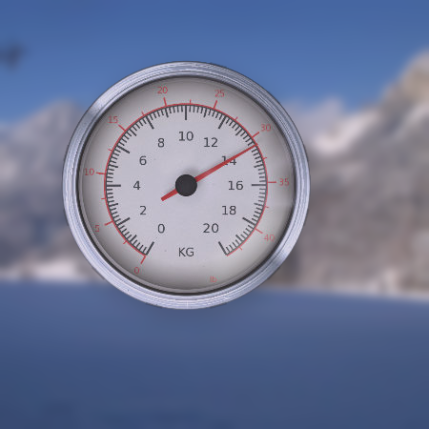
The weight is 14 (kg)
